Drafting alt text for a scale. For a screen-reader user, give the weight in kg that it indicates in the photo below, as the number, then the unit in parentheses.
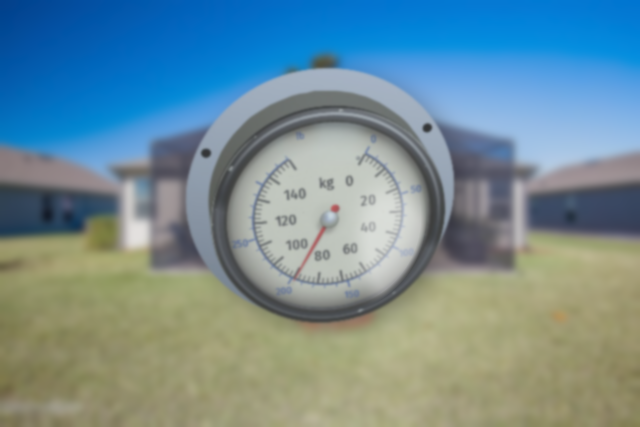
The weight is 90 (kg)
